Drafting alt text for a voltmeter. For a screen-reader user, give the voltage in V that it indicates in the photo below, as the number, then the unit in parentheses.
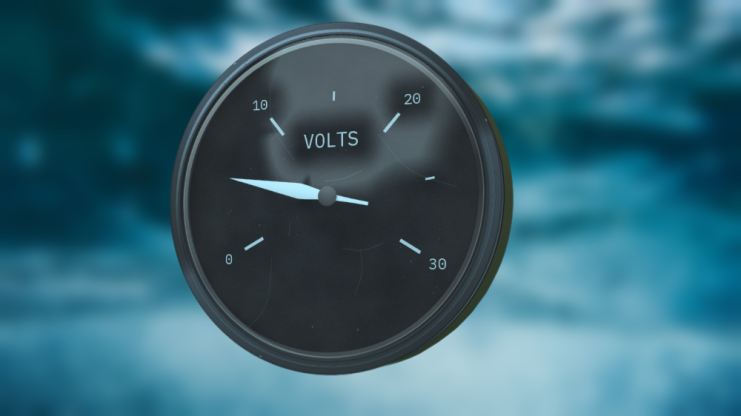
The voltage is 5 (V)
